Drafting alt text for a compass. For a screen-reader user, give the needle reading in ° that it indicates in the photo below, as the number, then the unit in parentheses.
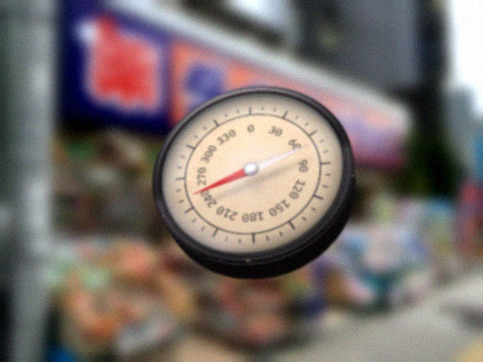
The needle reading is 250 (°)
